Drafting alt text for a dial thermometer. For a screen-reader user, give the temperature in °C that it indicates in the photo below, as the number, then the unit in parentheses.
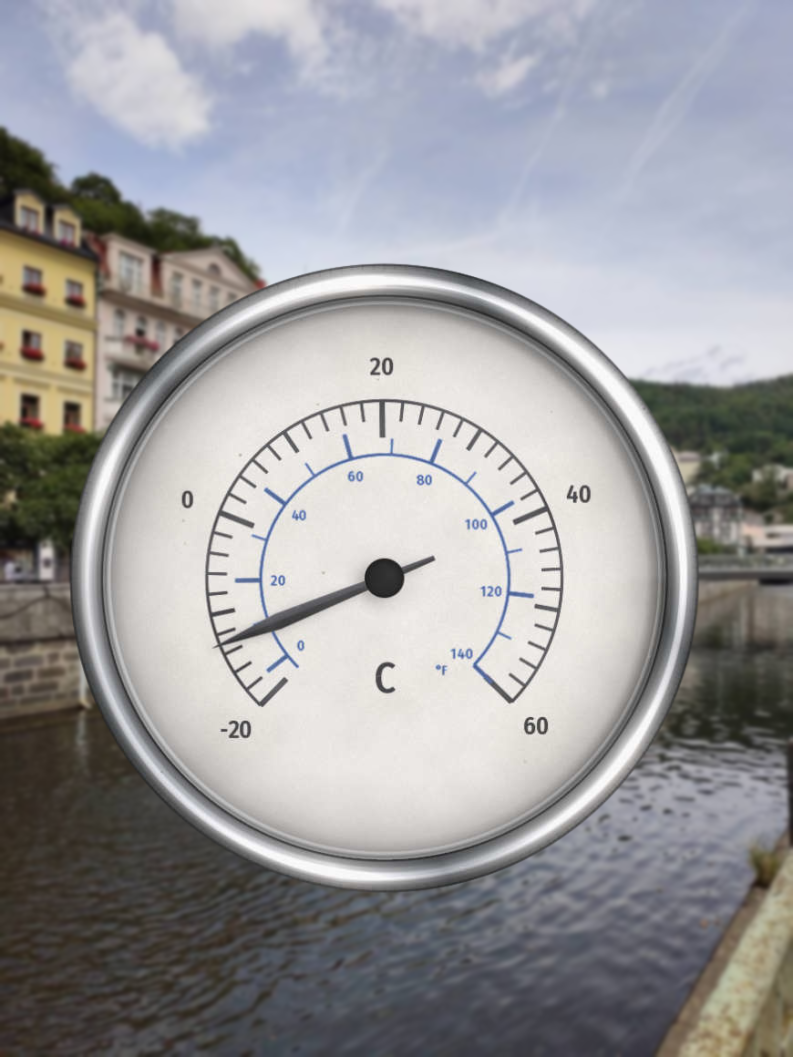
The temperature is -13 (°C)
